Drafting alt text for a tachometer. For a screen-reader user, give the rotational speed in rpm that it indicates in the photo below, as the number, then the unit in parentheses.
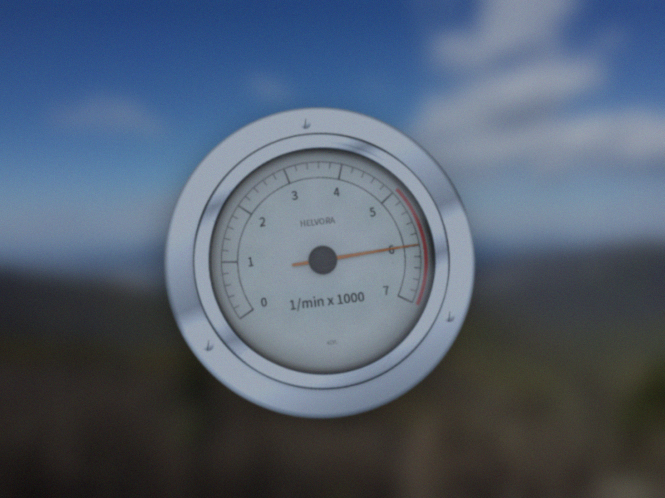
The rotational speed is 6000 (rpm)
